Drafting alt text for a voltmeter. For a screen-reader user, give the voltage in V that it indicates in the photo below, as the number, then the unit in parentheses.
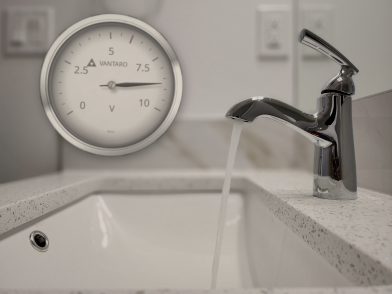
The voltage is 8.75 (V)
